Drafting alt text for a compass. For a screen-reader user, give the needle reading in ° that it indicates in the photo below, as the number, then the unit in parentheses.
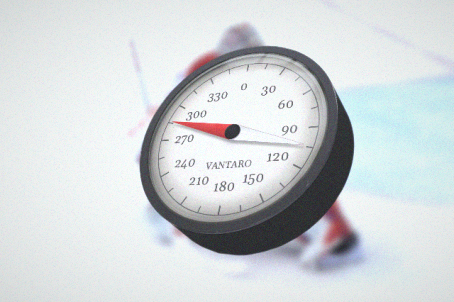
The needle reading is 285 (°)
